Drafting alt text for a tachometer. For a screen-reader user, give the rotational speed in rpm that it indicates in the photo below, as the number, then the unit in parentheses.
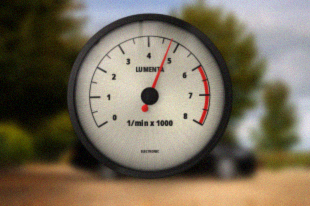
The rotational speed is 4750 (rpm)
